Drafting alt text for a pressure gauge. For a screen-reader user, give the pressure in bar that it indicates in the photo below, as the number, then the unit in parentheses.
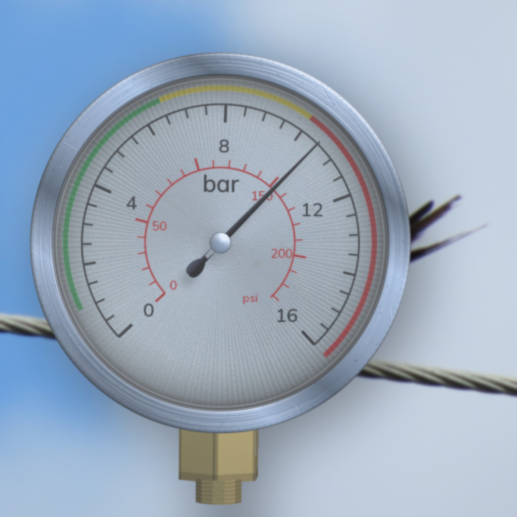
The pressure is 10.5 (bar)
